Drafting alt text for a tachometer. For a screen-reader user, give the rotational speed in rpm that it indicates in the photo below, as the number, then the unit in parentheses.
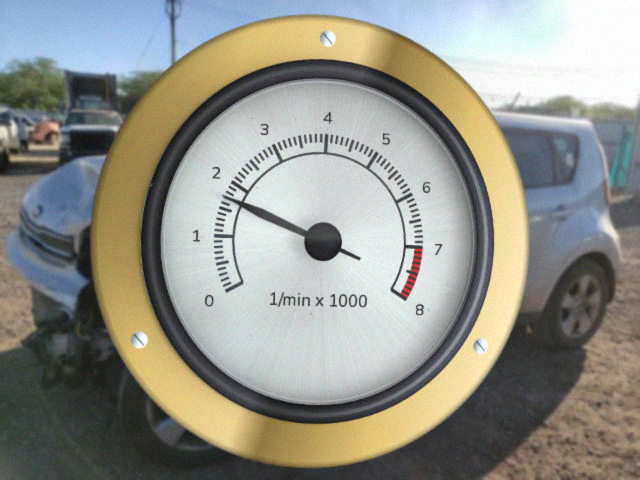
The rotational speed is 1700 (rpm)
